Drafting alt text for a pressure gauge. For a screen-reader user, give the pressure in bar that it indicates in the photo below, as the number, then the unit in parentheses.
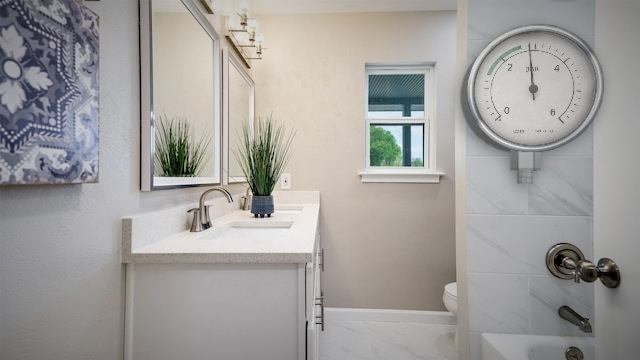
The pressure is 2.8 (bar)
